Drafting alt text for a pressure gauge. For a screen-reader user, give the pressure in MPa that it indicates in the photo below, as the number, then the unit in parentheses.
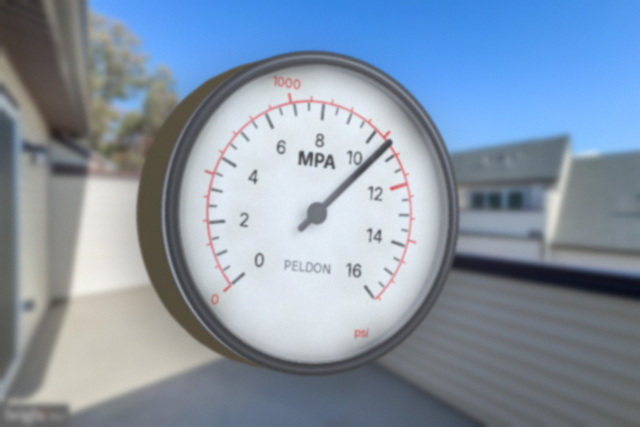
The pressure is 10.5 (MPa)
